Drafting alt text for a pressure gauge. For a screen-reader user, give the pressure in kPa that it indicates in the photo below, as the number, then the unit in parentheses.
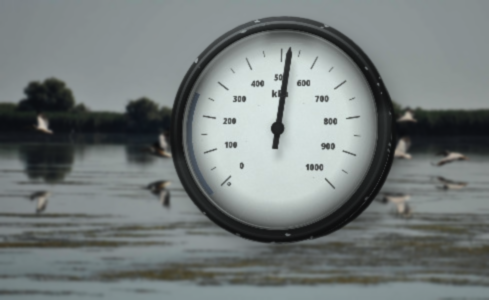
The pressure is 525 (kPa)
